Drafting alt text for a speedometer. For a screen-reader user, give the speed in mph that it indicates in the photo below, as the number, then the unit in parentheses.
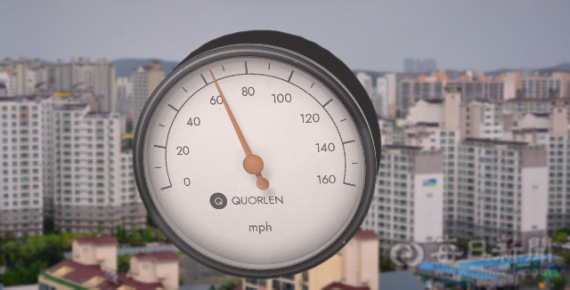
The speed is 65 (mph)
